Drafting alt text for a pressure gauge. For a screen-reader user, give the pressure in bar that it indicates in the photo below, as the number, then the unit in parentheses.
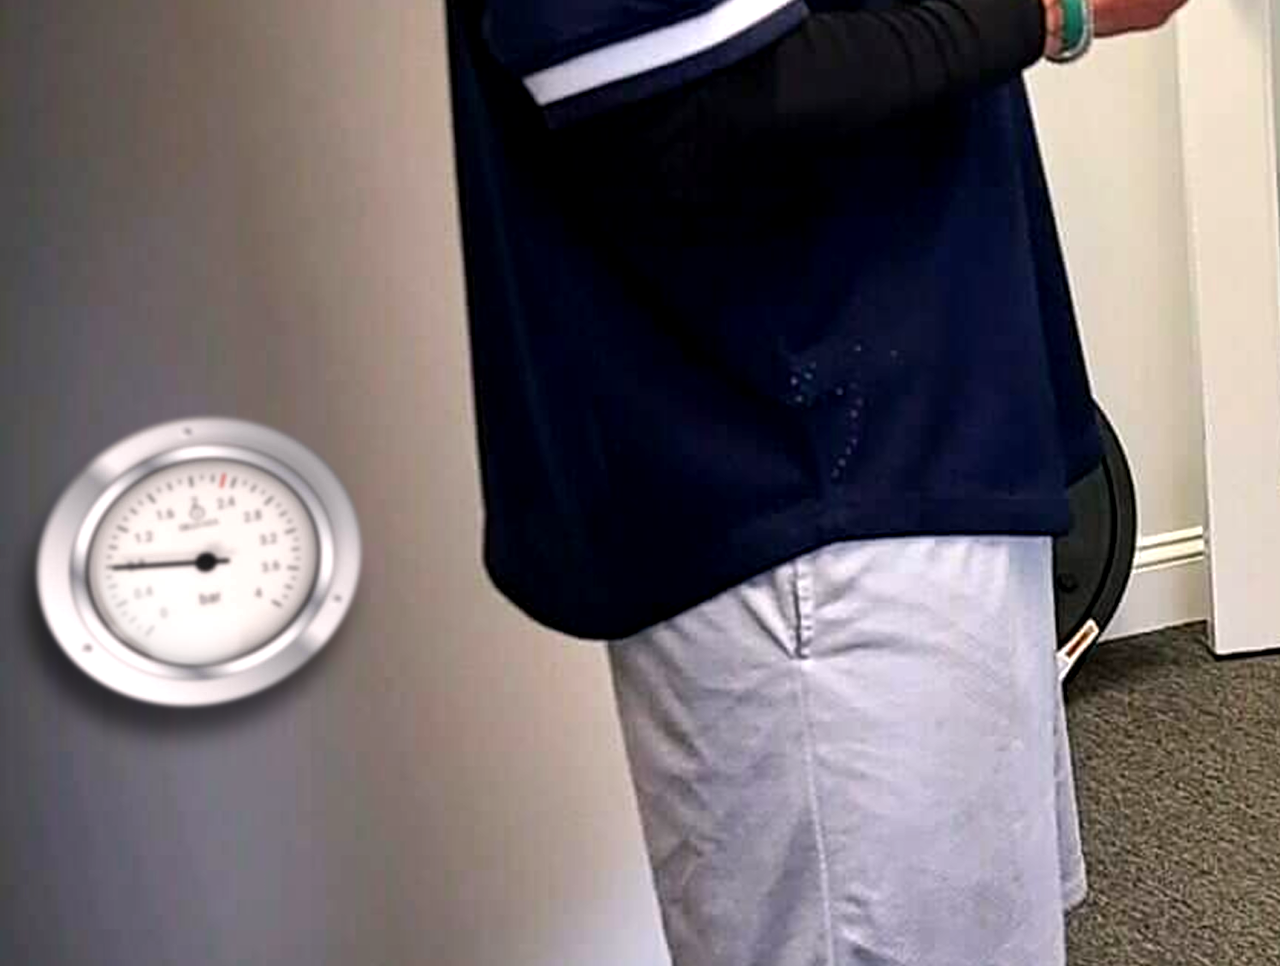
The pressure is 0.8 (bar)
